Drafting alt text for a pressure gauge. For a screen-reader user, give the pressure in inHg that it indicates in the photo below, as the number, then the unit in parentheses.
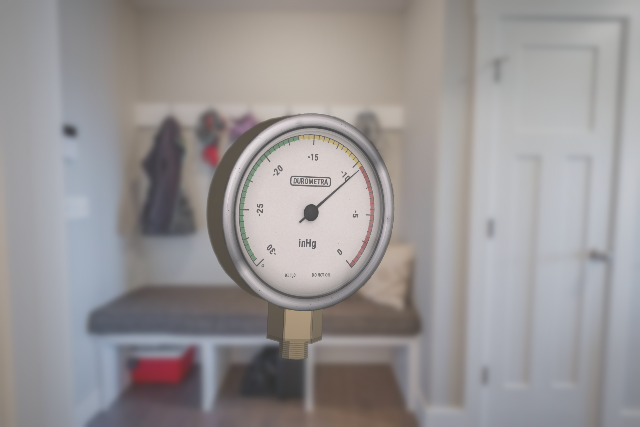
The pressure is -9.5 (inHg)
